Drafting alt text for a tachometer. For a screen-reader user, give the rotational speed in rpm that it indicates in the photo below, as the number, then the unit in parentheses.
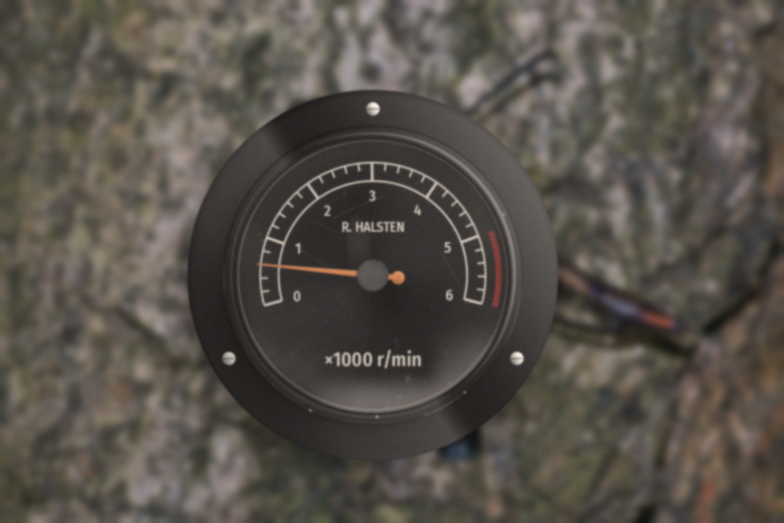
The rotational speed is 600 (rpm)
